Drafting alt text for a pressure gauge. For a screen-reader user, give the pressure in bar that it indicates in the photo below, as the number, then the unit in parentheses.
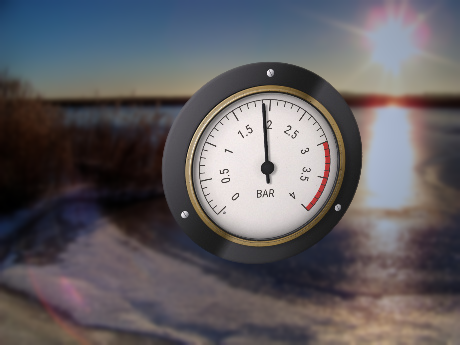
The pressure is 1.9 (bar)
